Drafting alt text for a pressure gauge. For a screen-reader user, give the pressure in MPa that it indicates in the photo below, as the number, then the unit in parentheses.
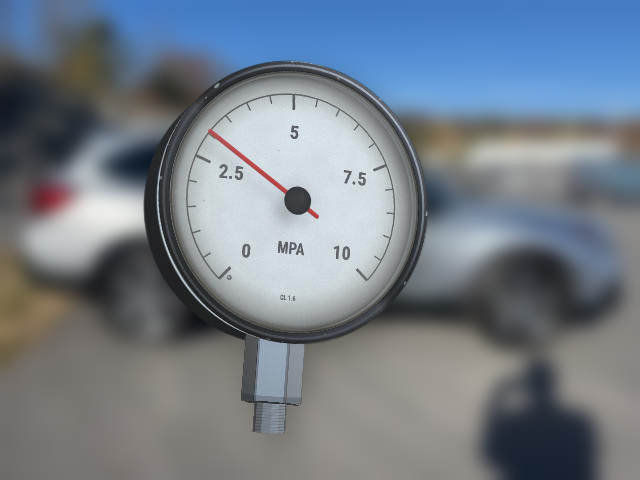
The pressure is 3 (MPa)
